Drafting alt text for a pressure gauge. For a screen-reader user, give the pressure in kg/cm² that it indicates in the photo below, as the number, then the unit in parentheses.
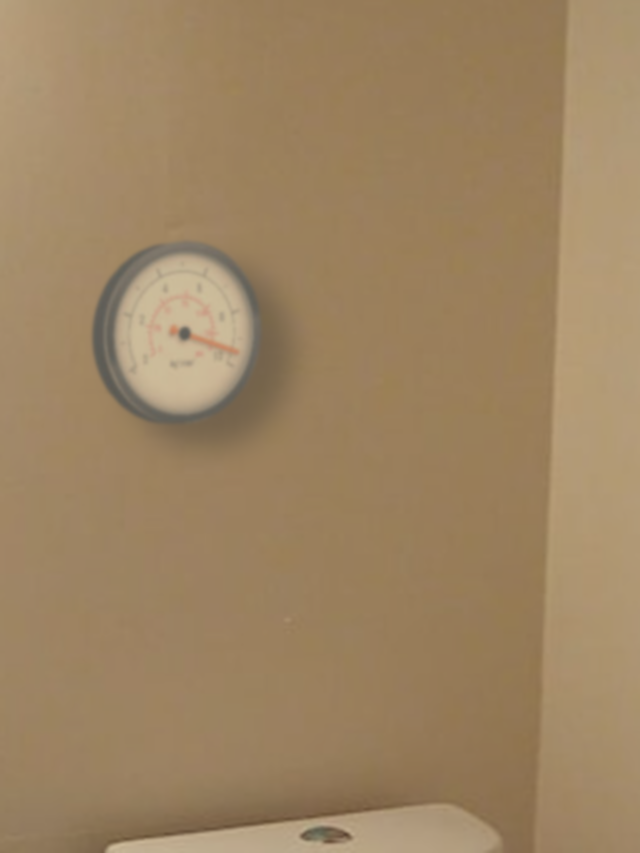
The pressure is 9.5 (kg/cm²)
